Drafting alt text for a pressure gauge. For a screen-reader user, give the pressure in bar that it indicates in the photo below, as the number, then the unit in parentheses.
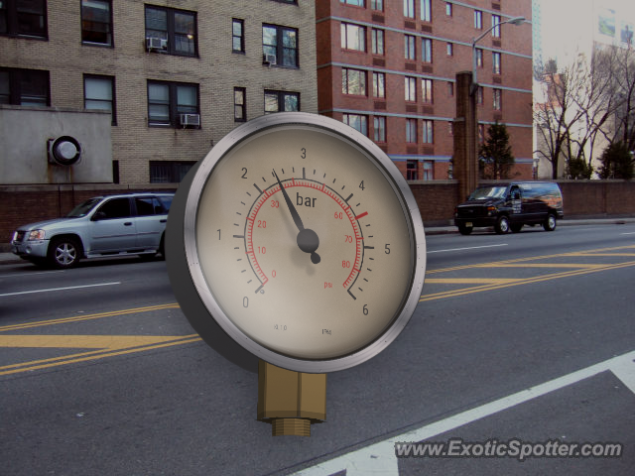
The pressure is 2.4 (bar)
